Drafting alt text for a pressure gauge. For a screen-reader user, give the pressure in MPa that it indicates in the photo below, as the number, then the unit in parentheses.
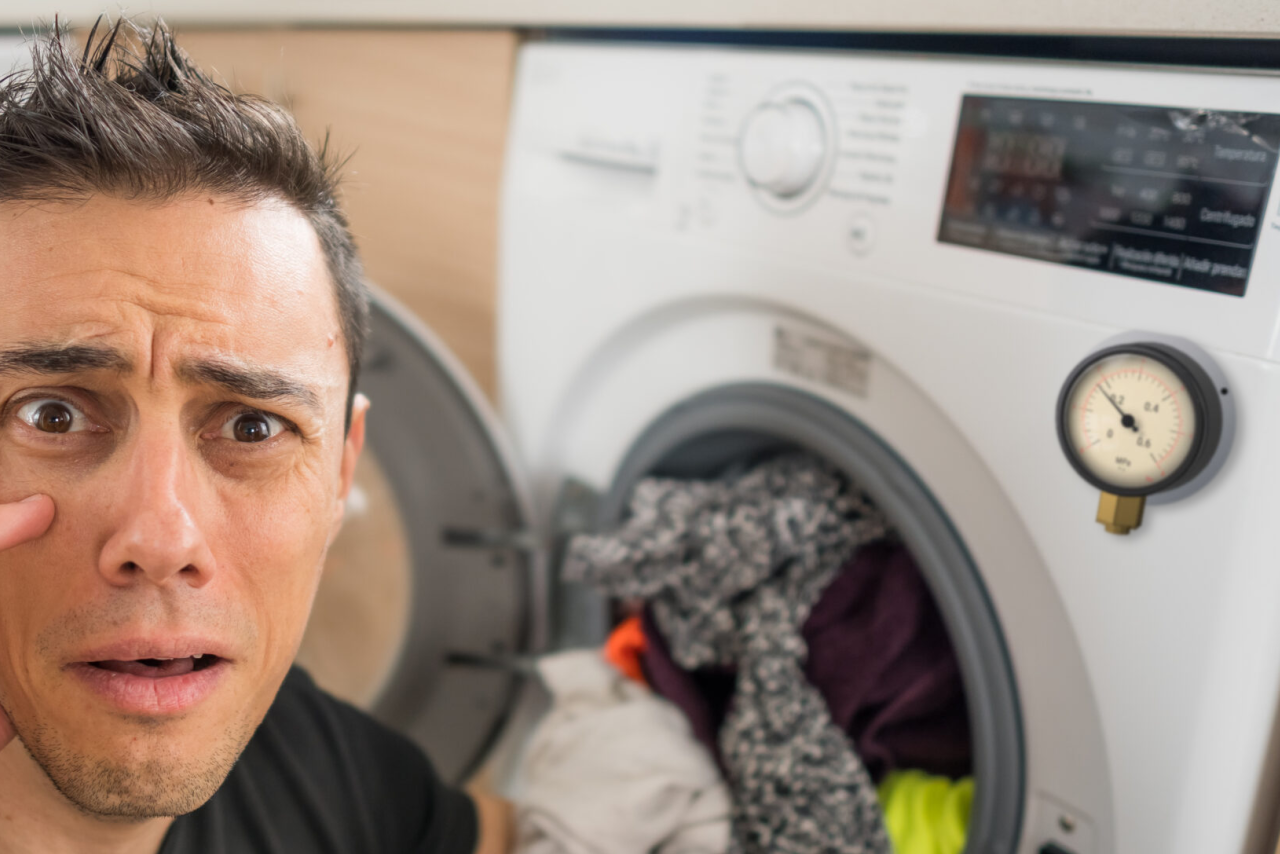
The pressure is 0.18 (MPa)
